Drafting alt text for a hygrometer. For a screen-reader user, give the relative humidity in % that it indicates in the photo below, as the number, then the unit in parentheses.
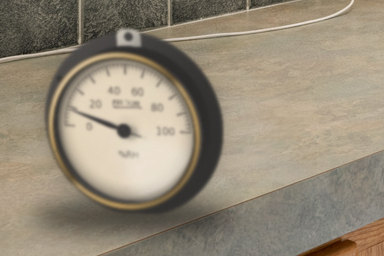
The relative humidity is 10 (%)
